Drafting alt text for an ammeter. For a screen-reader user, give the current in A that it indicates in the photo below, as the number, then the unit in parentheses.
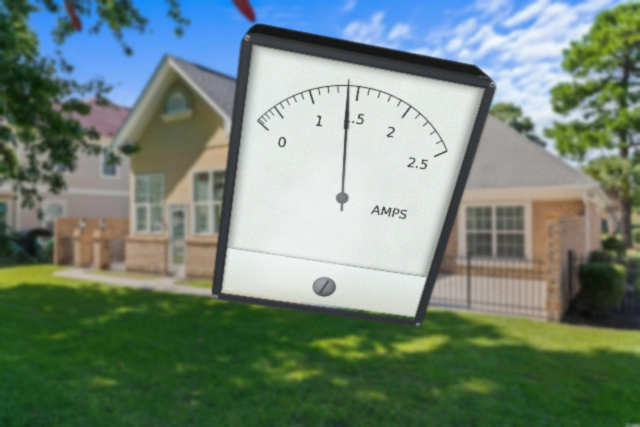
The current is 1.4 (A)
